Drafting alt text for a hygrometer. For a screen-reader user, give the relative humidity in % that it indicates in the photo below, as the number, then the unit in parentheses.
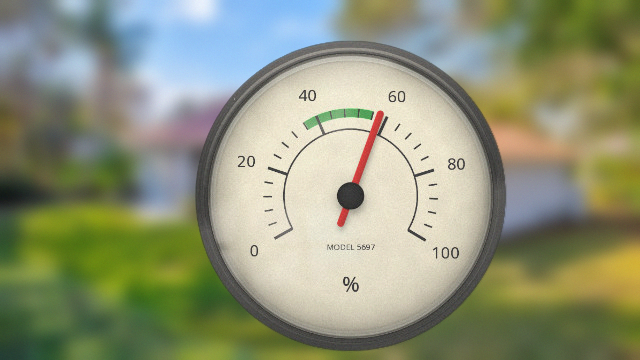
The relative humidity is 58 (%)
